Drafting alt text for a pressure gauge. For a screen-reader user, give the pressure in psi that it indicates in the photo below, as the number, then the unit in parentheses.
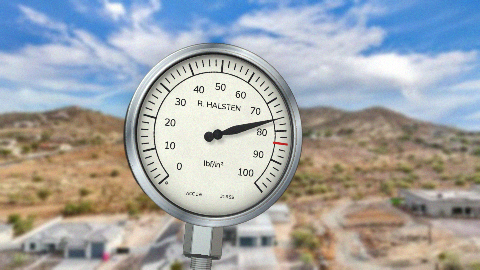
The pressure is 76 (psi)
